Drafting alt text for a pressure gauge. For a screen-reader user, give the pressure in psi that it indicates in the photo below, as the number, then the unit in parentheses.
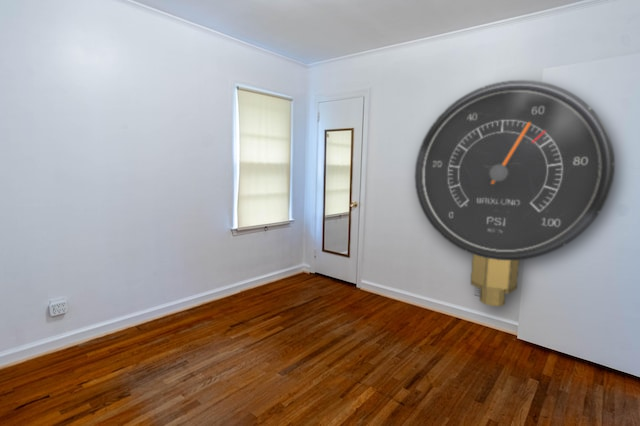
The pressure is 60 (psi)
